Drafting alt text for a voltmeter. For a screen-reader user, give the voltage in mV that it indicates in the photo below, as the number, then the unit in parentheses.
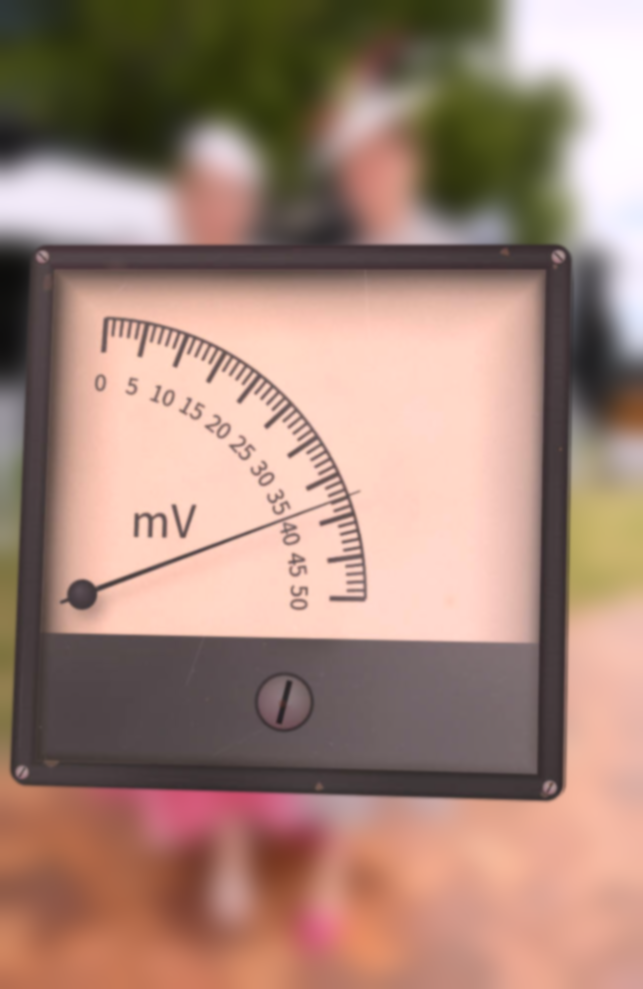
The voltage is 38 (mV)
